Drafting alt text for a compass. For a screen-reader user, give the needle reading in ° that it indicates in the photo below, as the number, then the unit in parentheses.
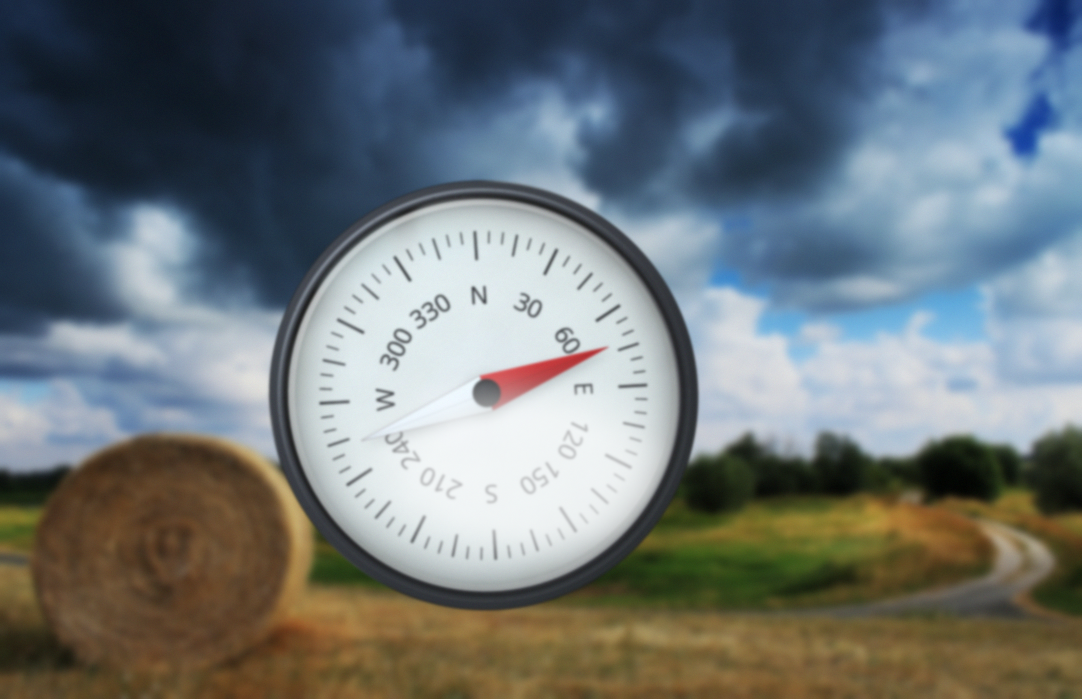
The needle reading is 72.5 (°)
